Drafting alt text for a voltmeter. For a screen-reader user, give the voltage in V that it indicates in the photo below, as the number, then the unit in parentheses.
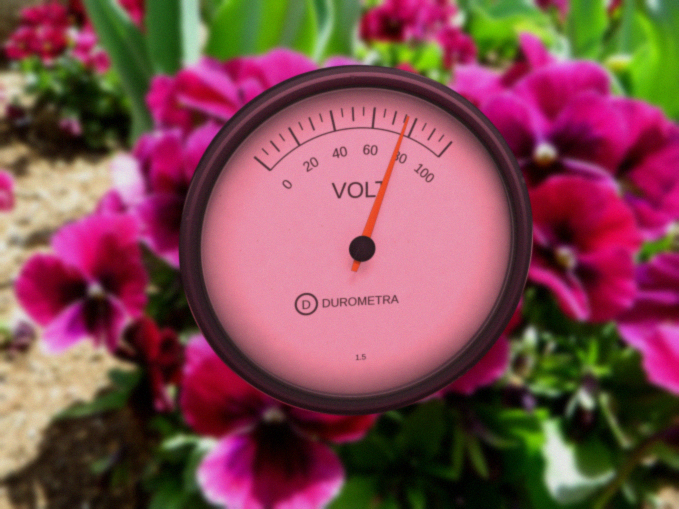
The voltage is 75 (V)
